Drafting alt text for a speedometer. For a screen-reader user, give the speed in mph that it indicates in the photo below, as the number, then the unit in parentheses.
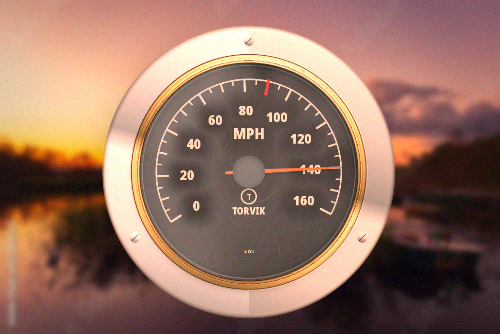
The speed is 140 (mph)
